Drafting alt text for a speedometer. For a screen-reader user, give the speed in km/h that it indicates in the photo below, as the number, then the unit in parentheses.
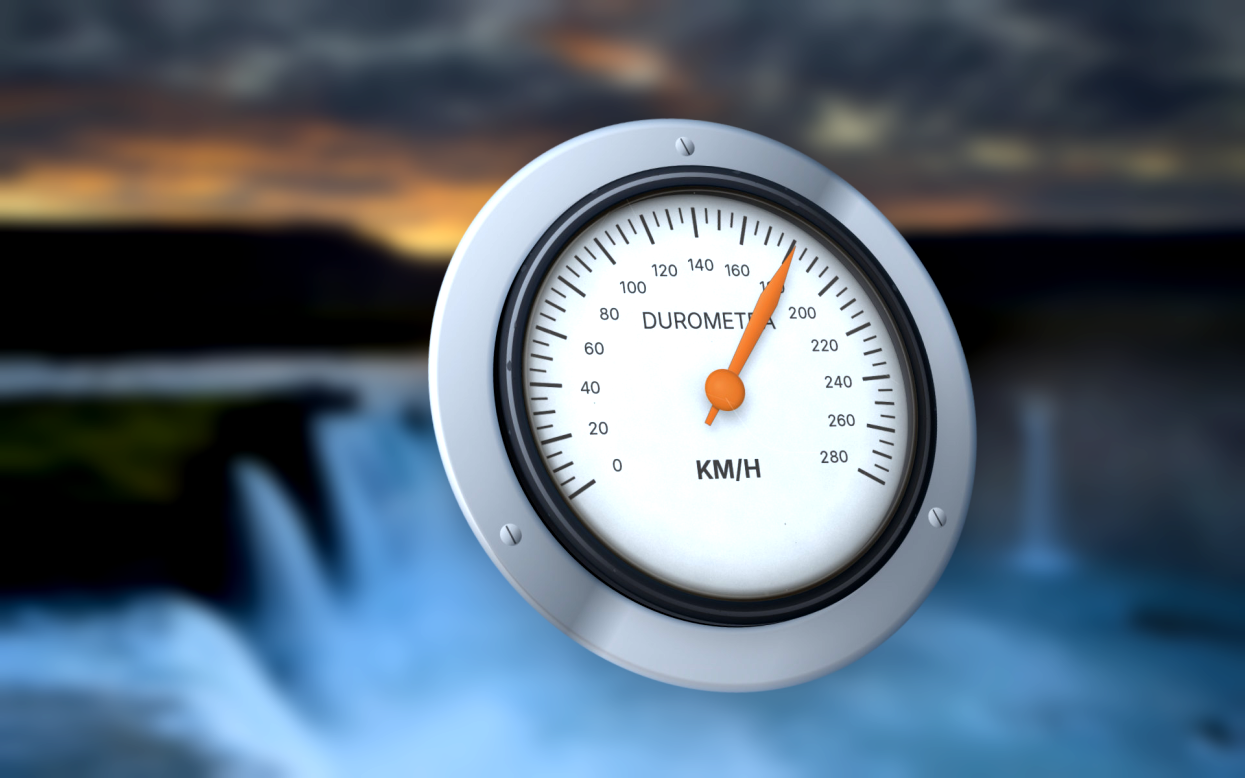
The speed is 180 (km/h)
